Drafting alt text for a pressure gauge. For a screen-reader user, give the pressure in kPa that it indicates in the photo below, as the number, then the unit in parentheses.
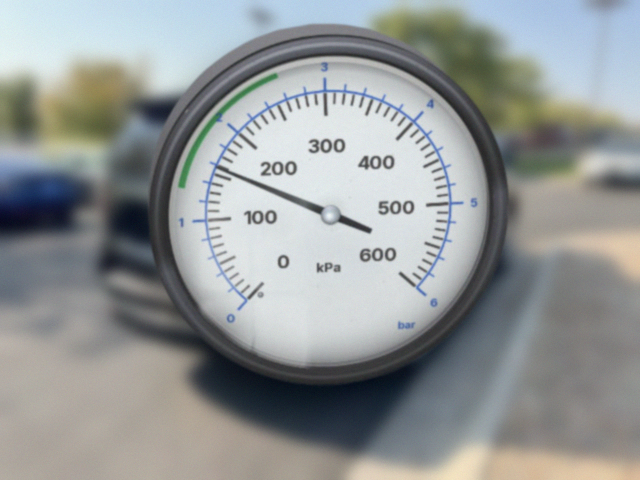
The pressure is 160 (kPa)
